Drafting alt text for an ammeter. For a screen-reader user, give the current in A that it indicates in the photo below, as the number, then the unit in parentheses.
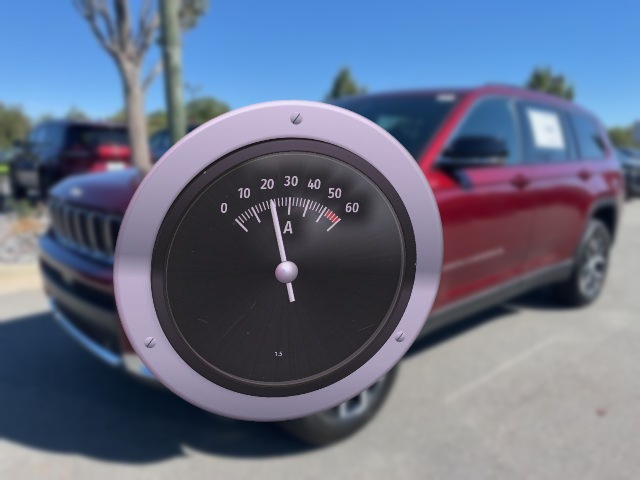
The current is 20 (A)
